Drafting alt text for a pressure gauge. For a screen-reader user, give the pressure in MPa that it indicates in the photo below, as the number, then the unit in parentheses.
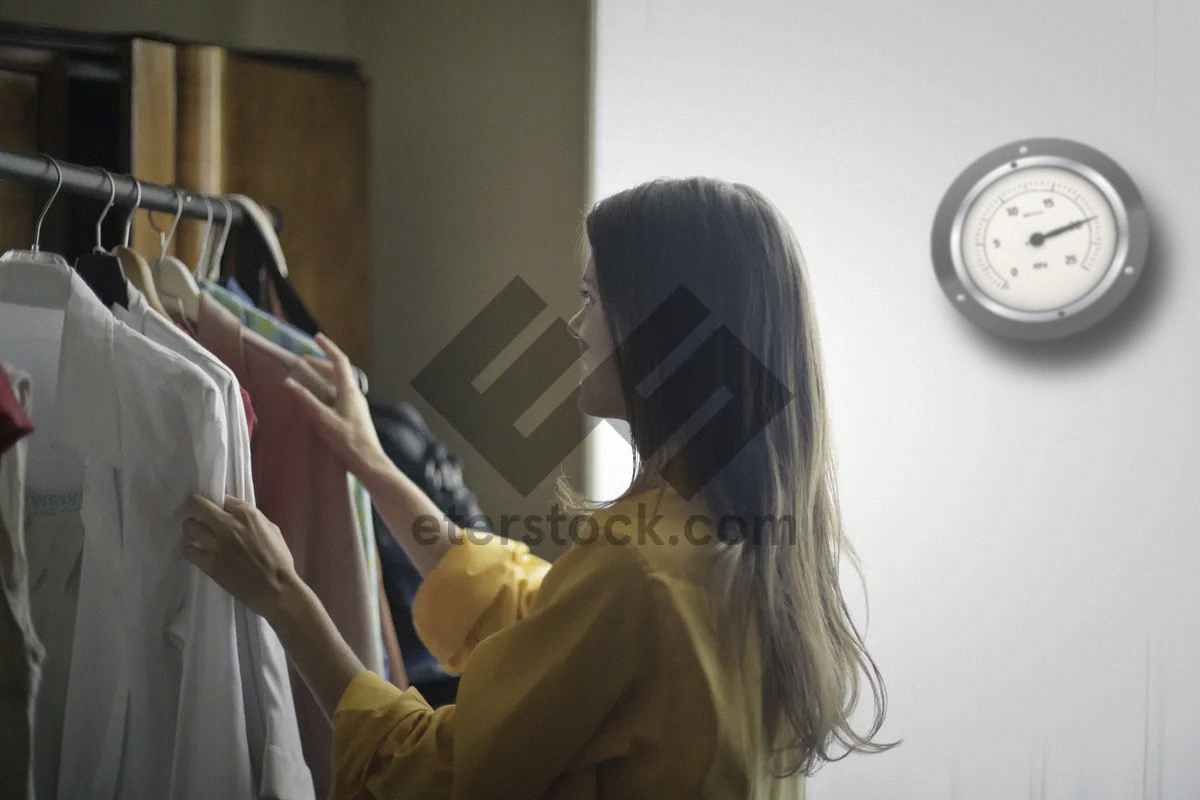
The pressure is 20 (MPa)
